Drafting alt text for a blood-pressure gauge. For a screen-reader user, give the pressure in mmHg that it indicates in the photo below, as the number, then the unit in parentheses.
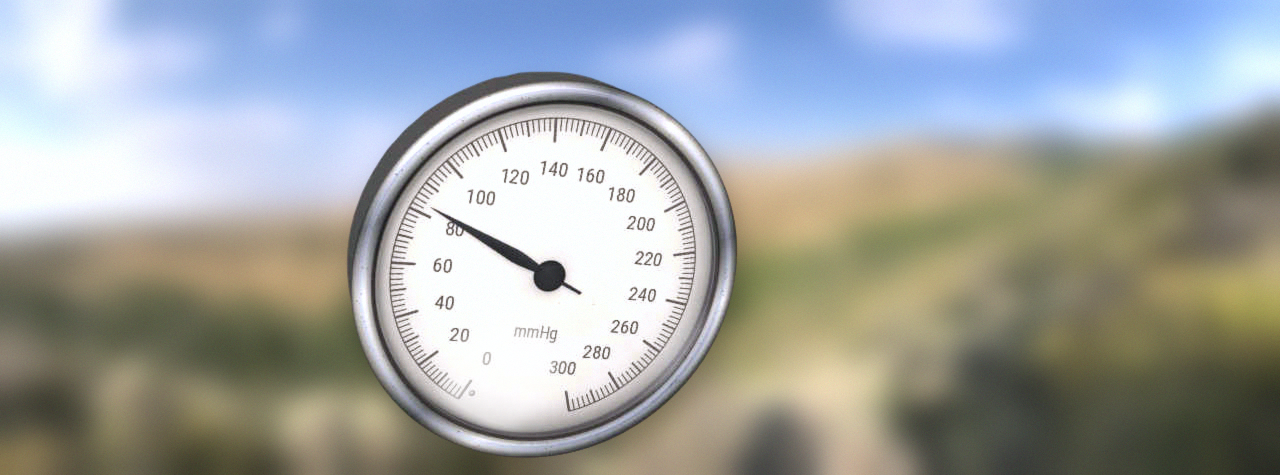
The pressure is 84 (mmHg)
